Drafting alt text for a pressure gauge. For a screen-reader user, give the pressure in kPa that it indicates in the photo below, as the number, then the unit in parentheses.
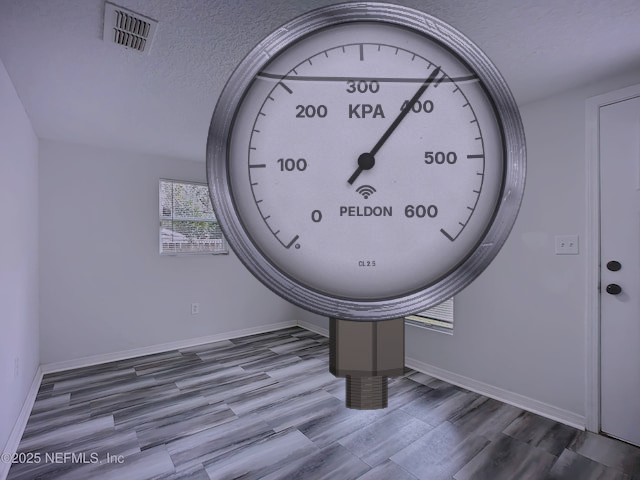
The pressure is 390 (kPa)
